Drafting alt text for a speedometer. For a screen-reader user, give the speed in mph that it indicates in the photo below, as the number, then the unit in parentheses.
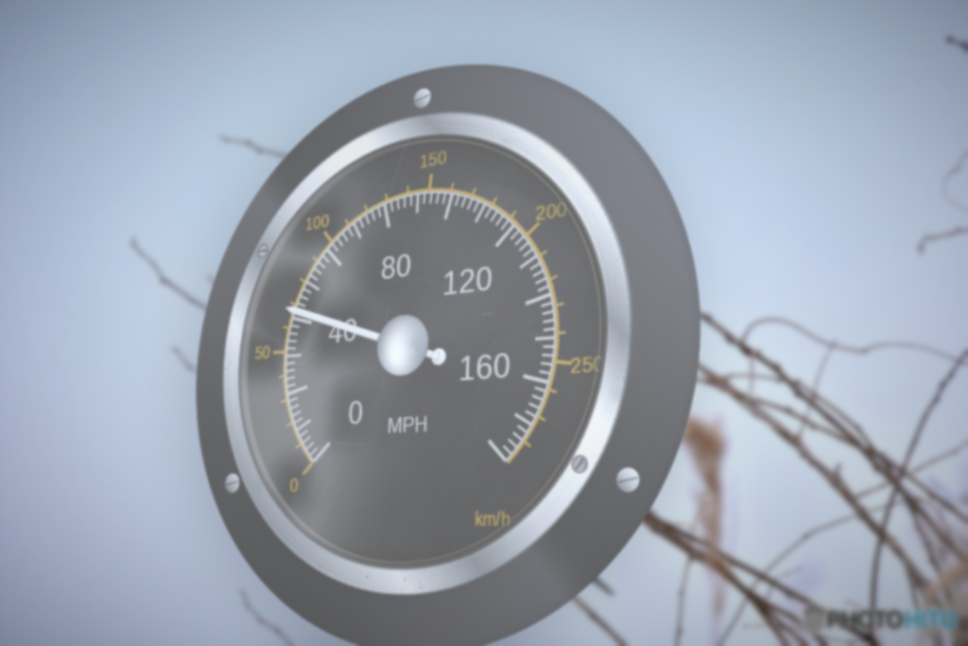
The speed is 42 (mph)
